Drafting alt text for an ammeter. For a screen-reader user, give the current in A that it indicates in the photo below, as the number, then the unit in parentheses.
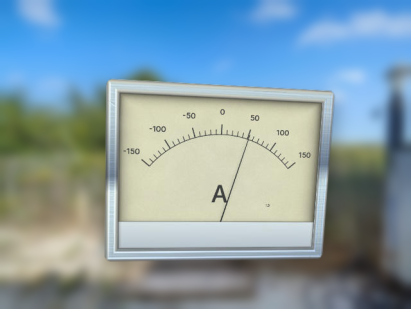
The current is 50 (A)
